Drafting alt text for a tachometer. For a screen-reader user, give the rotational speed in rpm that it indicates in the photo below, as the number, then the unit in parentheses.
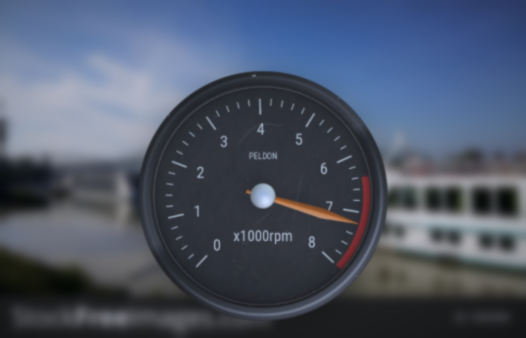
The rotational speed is 7200 (rpm)
